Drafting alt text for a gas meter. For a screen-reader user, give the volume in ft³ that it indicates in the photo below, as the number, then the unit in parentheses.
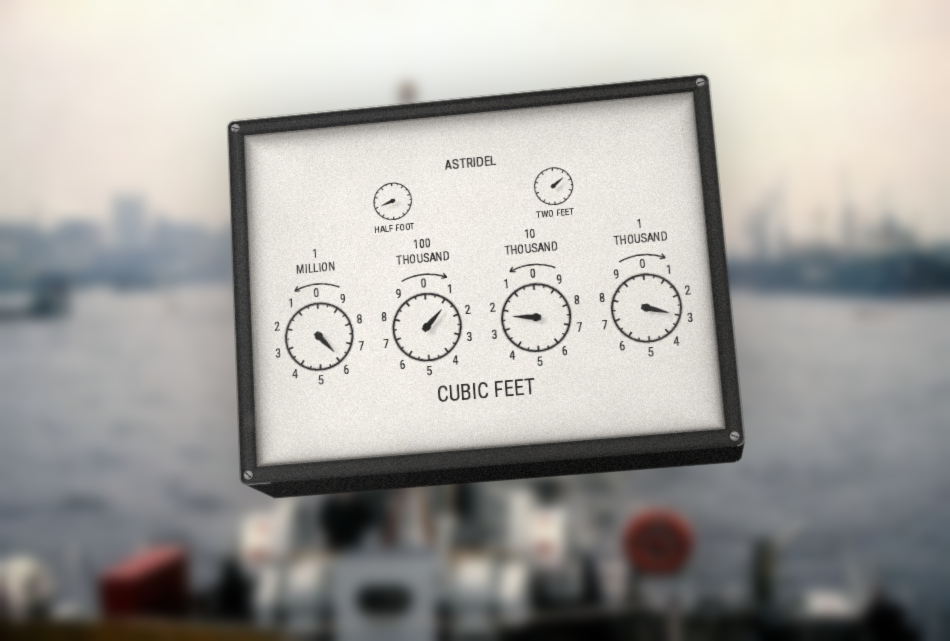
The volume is 612300 (ft³)
